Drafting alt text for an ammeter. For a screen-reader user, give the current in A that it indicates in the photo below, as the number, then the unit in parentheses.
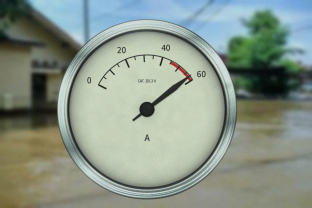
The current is 57.5 (A)
